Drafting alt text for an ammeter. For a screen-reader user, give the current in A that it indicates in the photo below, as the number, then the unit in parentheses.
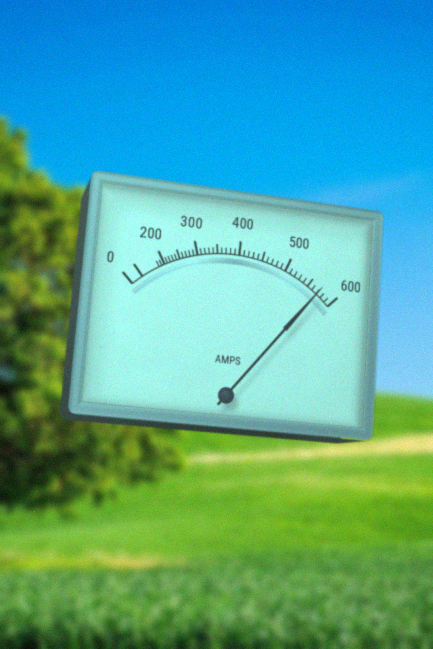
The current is 570 (A)
